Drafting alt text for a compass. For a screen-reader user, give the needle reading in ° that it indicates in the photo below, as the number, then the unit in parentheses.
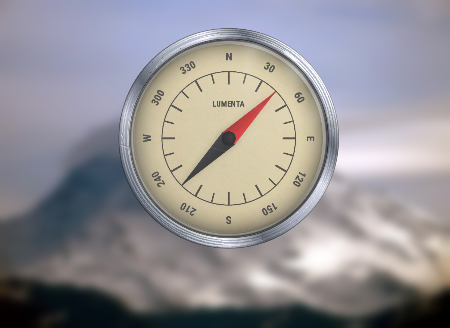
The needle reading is 45 (°)
